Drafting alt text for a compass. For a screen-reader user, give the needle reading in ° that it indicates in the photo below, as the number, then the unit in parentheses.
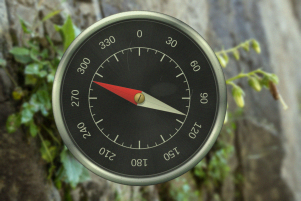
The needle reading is 290 (°)
